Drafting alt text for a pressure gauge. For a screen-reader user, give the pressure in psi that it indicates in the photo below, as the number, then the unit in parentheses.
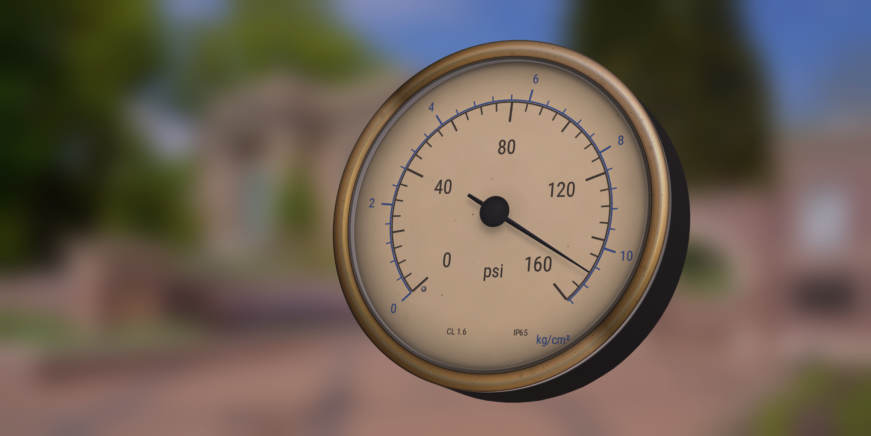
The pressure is 150 (psi)
